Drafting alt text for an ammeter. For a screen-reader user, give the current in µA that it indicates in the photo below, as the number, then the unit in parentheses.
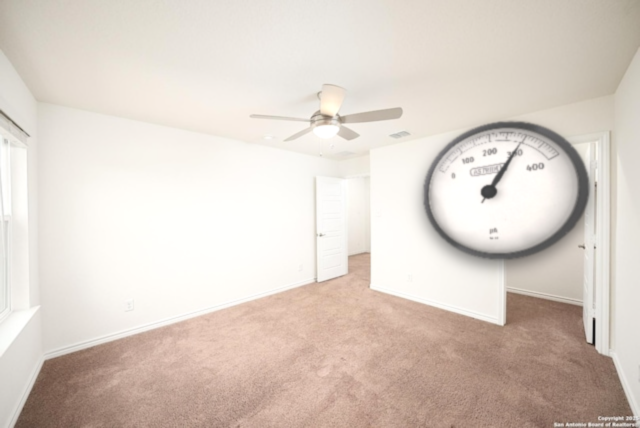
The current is 300 (µA)
